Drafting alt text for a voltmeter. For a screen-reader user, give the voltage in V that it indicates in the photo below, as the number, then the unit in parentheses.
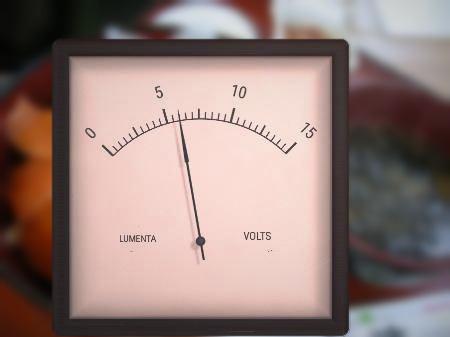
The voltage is 6 (V)
